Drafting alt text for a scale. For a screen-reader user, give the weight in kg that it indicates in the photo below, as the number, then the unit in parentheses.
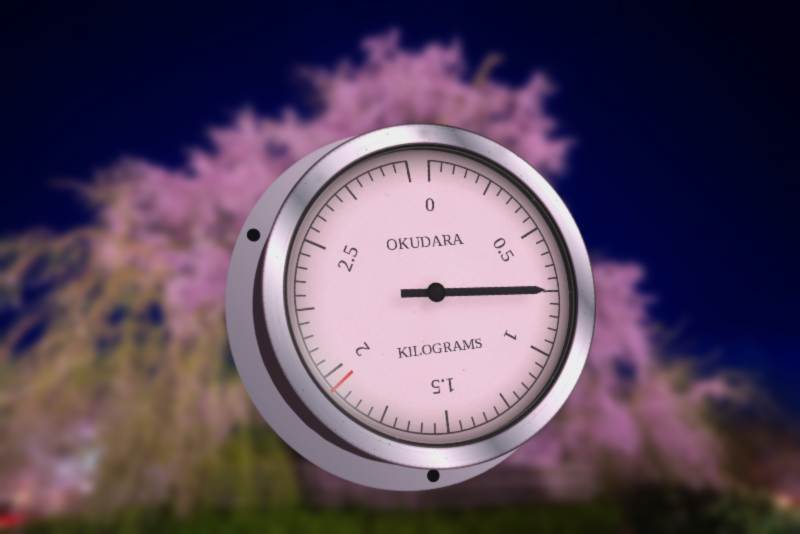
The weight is 0.75 (kg)
